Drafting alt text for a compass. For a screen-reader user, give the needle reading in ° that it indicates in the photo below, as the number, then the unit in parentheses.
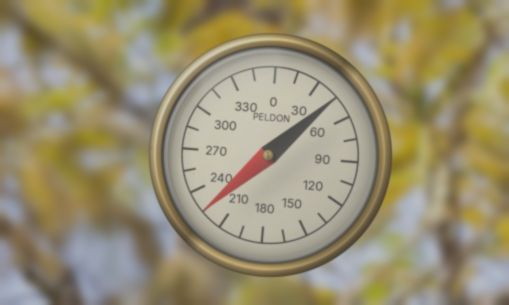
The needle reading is 225 (°)
